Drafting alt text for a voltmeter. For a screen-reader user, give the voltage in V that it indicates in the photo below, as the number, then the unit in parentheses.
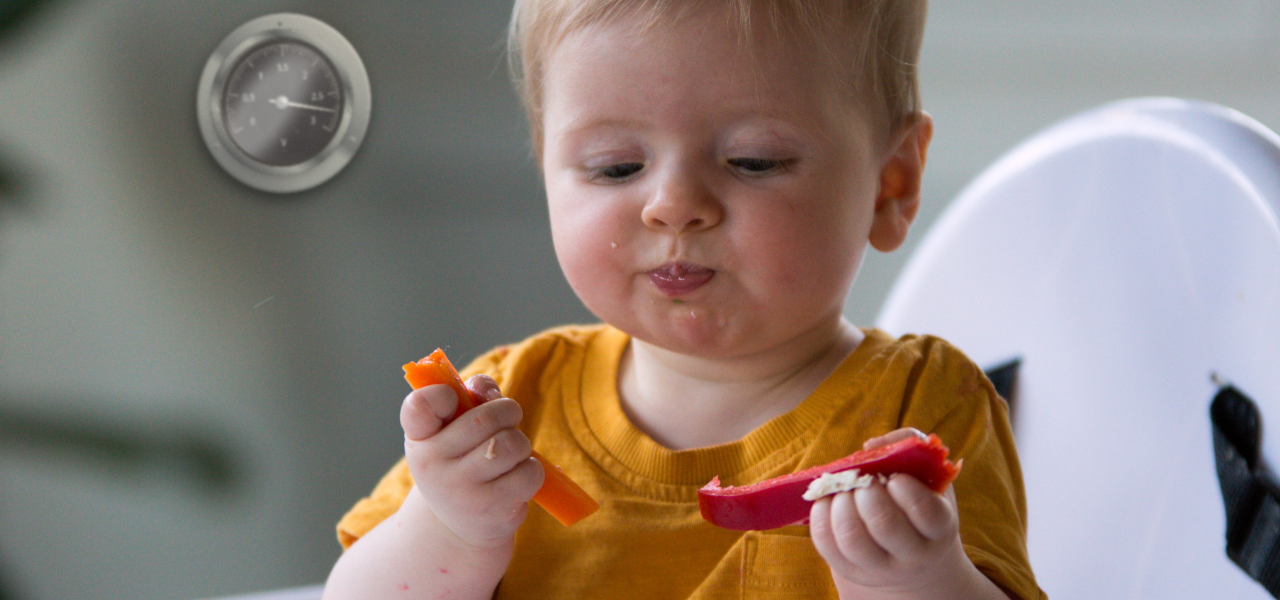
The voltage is 2.75 (V)
